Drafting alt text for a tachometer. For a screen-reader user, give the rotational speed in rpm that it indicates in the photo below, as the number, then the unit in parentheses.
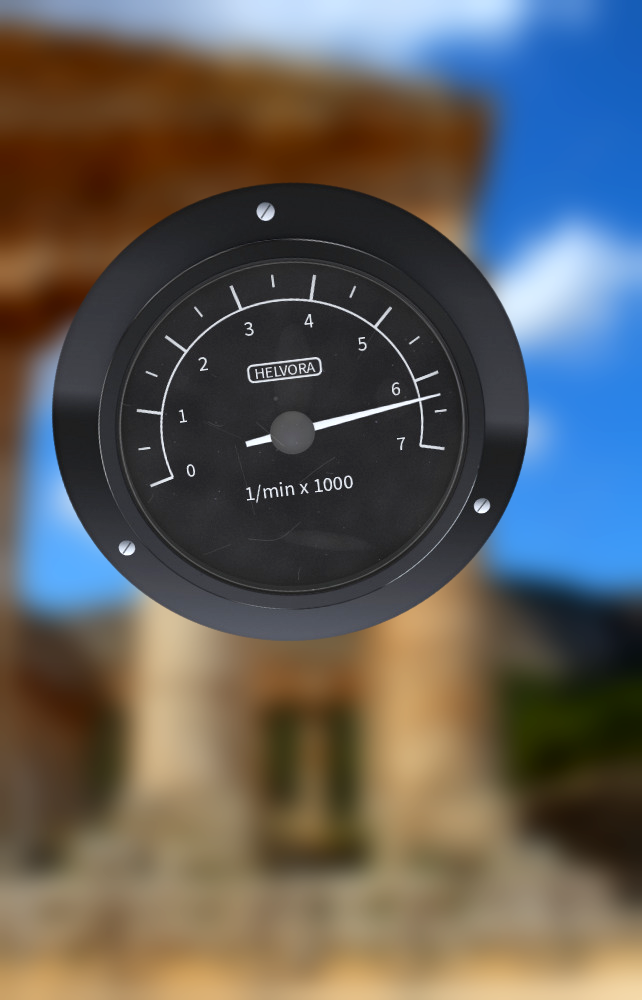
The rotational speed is 6250 (rpm)
